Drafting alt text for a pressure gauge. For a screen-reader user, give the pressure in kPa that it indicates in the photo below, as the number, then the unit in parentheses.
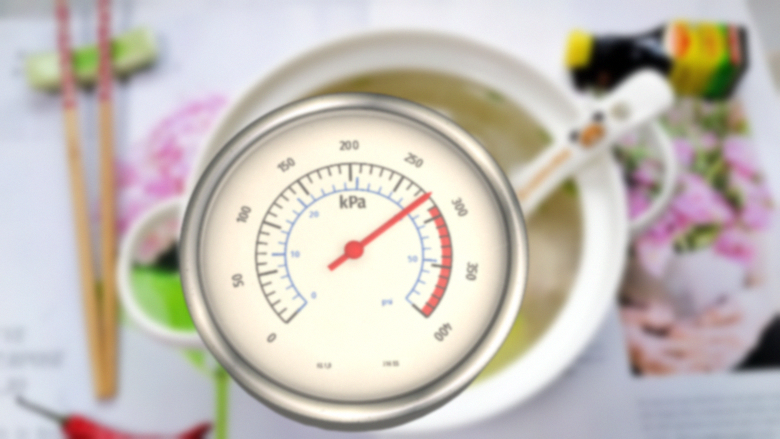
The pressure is 280 (kPa)
